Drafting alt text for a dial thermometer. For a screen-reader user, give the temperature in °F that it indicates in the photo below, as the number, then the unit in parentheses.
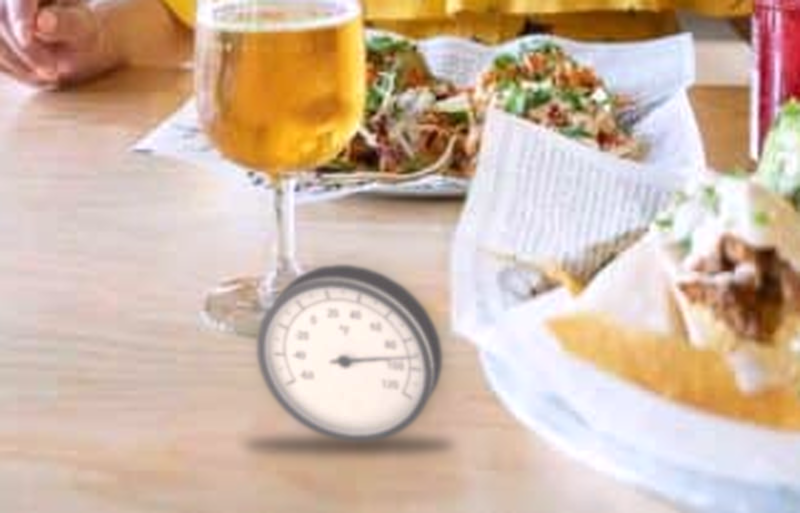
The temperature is 90 (°F)
